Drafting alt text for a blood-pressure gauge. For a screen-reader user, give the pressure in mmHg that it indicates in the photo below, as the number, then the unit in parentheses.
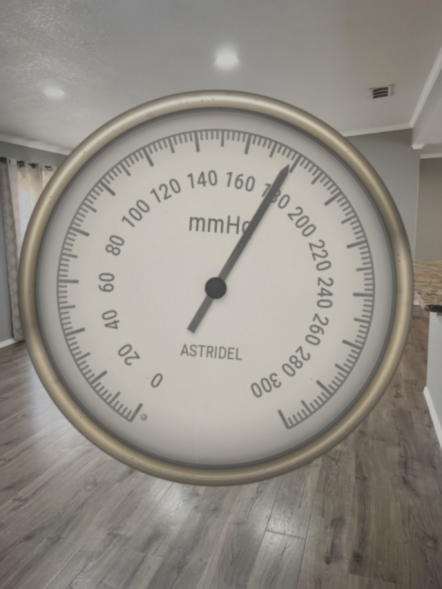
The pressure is 178 (mmHg)
